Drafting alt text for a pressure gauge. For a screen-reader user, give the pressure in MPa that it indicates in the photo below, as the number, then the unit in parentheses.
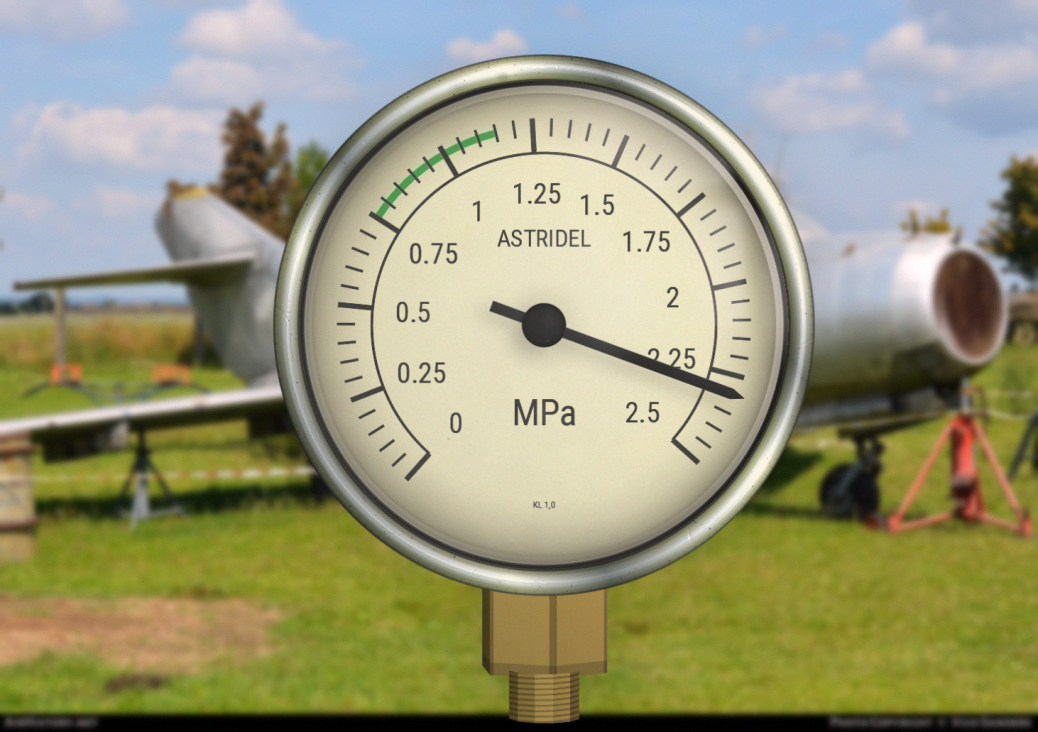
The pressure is 2.3 (MPa)
